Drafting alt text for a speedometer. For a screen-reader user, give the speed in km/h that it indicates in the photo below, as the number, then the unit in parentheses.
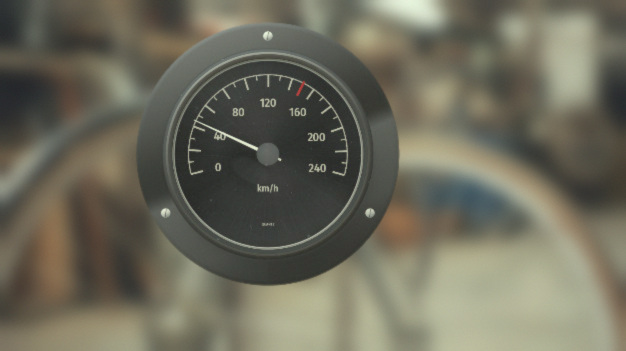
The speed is 45 (km/h)
